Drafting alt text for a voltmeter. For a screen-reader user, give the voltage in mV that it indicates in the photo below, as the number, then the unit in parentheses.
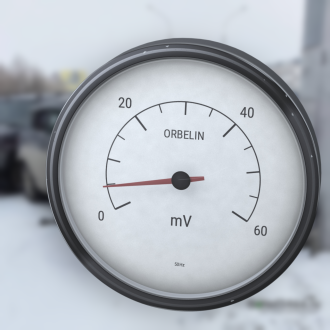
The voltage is 5 (mV)
